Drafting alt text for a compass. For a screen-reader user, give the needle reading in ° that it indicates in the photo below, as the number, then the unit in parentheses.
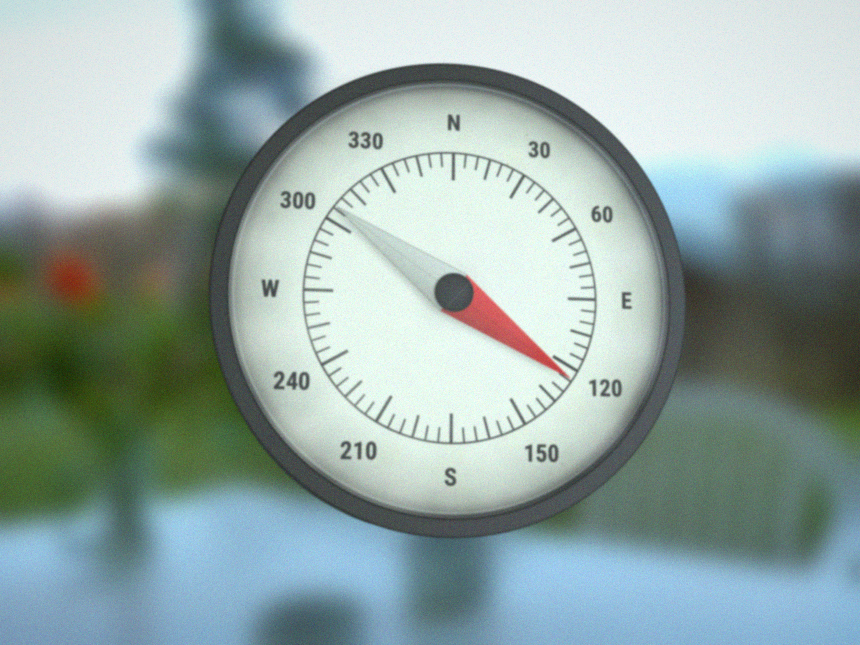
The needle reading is 125 (°)
